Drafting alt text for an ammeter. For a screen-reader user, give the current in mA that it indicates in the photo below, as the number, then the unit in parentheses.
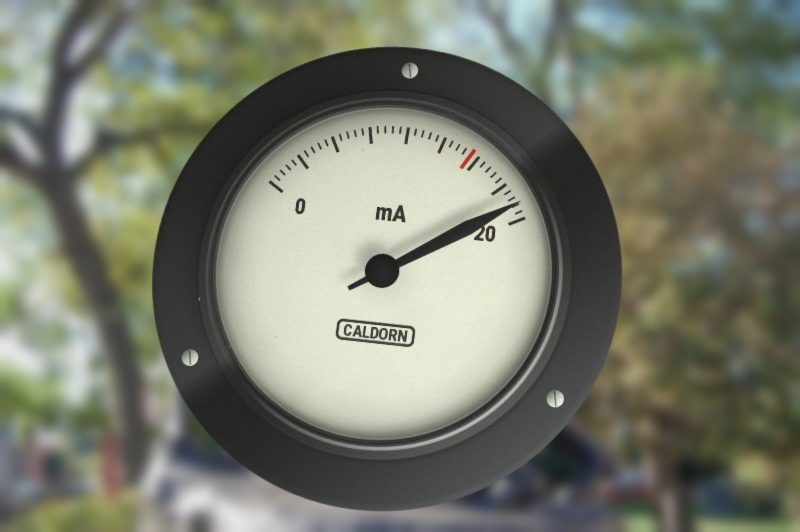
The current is 19 (mA)
